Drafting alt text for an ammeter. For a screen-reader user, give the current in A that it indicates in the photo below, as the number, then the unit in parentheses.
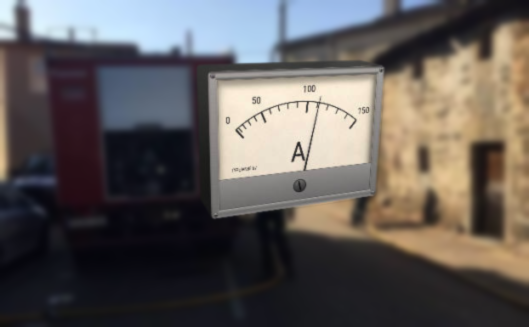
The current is 110 (A)
